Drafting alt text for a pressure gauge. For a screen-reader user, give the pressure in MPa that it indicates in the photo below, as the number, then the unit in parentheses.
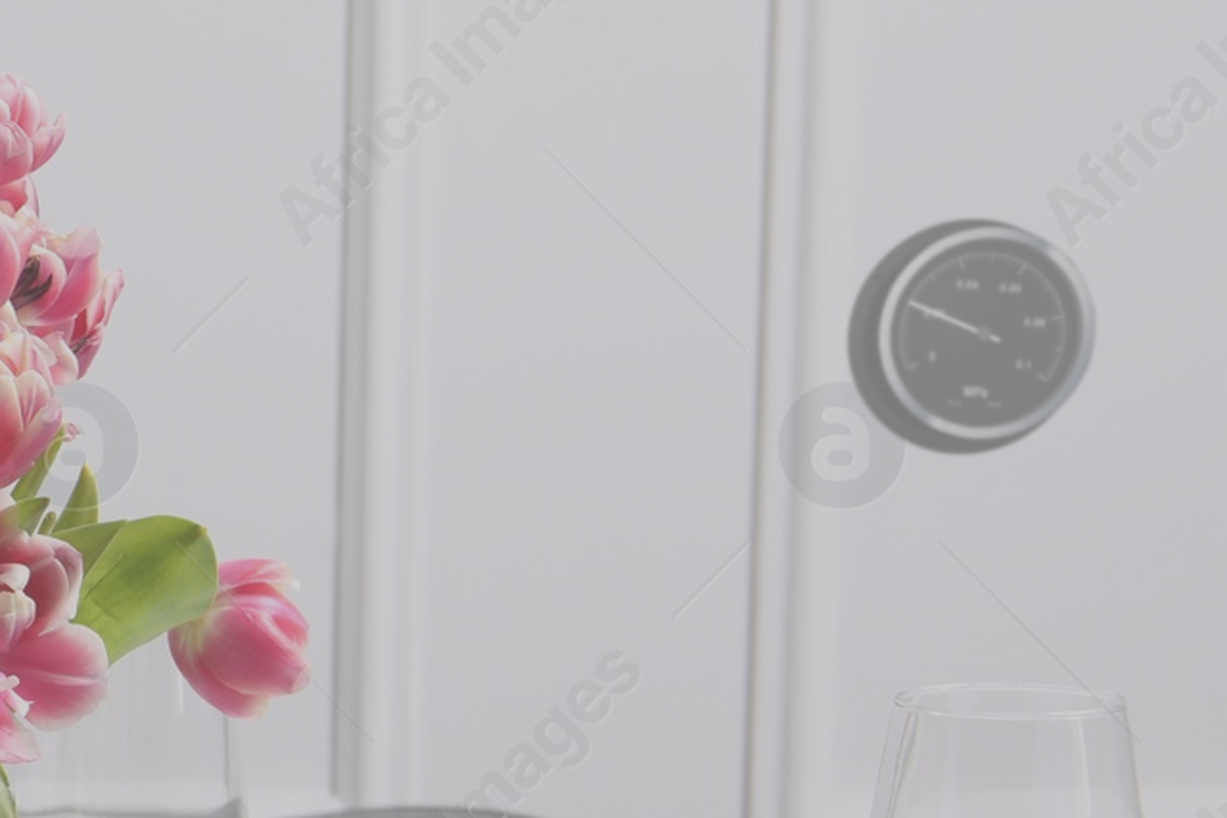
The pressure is 0.02 (MPa)
